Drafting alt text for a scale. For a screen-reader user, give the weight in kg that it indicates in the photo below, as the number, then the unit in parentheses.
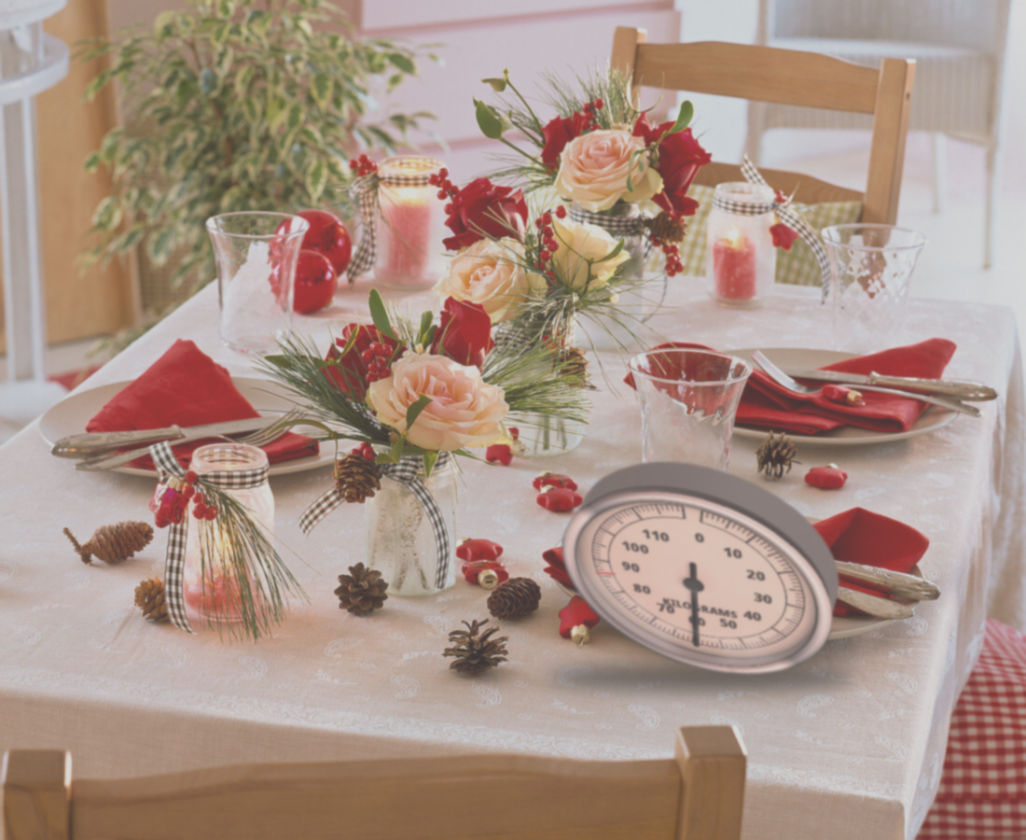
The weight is 60 (kg)
